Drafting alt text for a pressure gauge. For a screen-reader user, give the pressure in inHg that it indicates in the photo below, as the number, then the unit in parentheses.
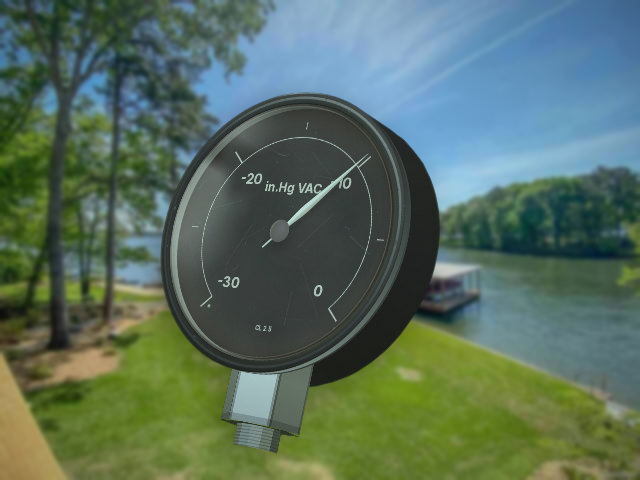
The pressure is -10 (inHg)
